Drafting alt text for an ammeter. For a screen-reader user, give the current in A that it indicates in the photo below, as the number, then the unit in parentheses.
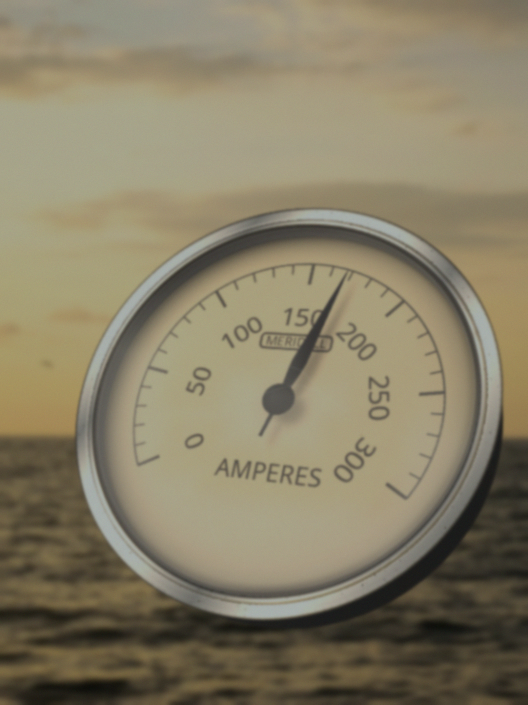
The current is 170 (A)
